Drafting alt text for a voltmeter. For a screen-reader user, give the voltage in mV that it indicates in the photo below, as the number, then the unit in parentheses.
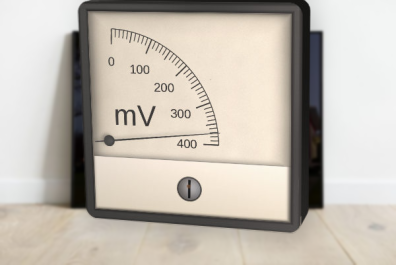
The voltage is 370 (mV)
